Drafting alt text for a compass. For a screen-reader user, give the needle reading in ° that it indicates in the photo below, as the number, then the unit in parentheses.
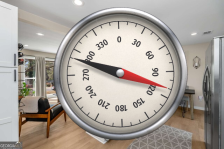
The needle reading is 110 (°)
